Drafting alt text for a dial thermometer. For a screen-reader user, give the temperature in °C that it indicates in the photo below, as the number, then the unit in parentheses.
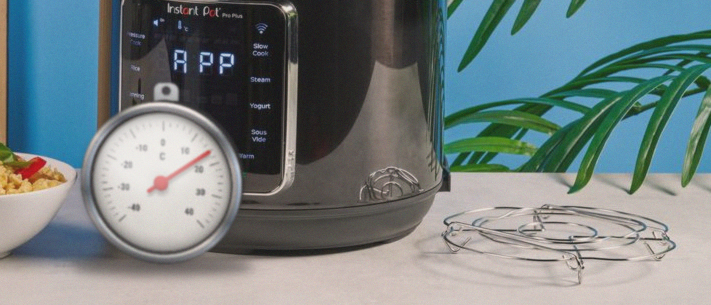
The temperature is 16 (°C)
